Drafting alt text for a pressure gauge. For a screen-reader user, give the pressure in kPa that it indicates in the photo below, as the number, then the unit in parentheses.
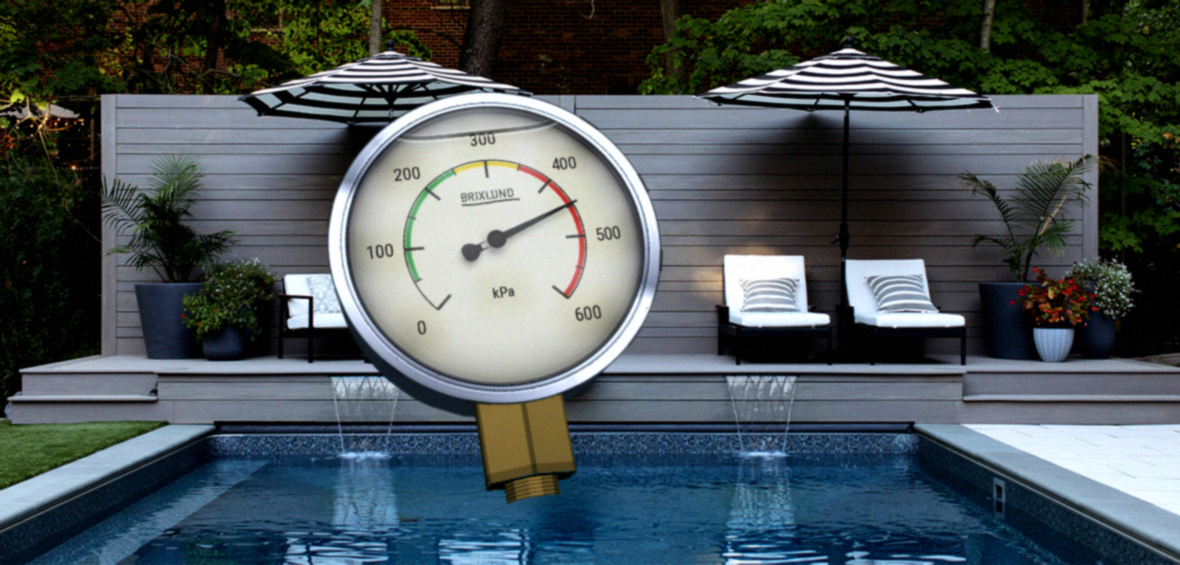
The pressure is 450 (kPa)
